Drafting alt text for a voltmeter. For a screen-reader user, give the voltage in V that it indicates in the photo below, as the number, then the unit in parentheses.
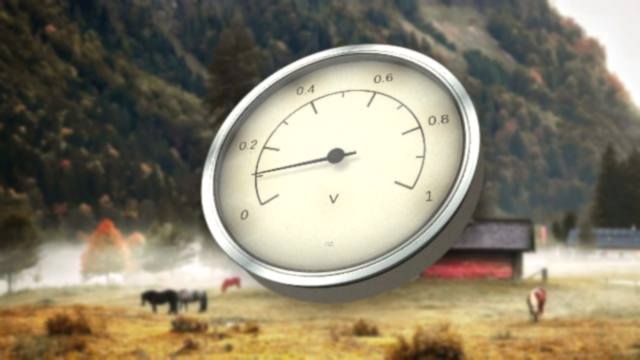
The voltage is 0.1 (V)
